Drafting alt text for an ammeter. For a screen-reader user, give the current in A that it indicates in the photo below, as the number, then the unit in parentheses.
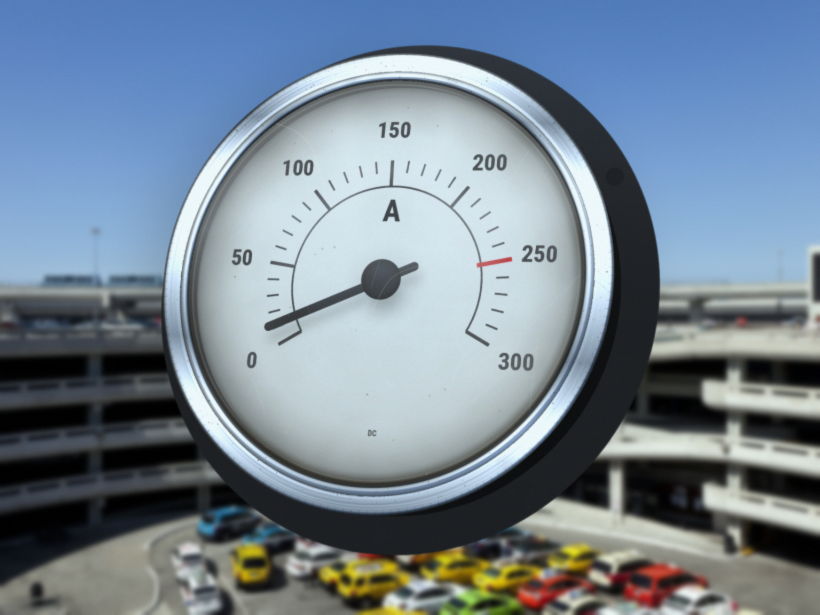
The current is 10 (A)
